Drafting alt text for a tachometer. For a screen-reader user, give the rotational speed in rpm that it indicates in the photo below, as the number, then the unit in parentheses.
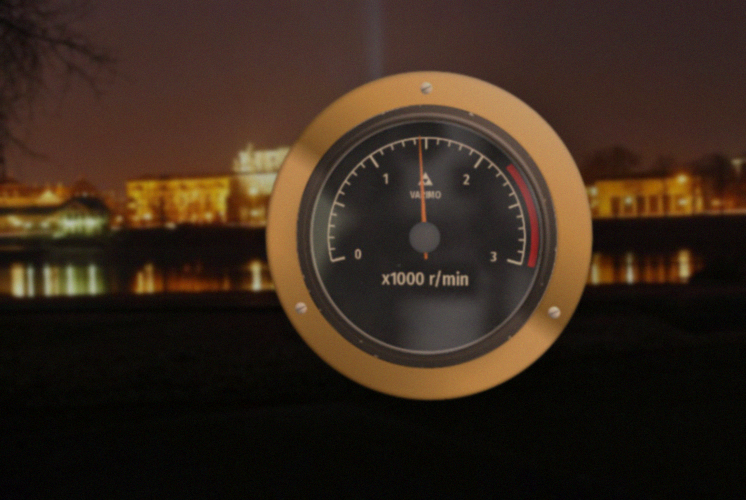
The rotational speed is 1450 (rpm)
